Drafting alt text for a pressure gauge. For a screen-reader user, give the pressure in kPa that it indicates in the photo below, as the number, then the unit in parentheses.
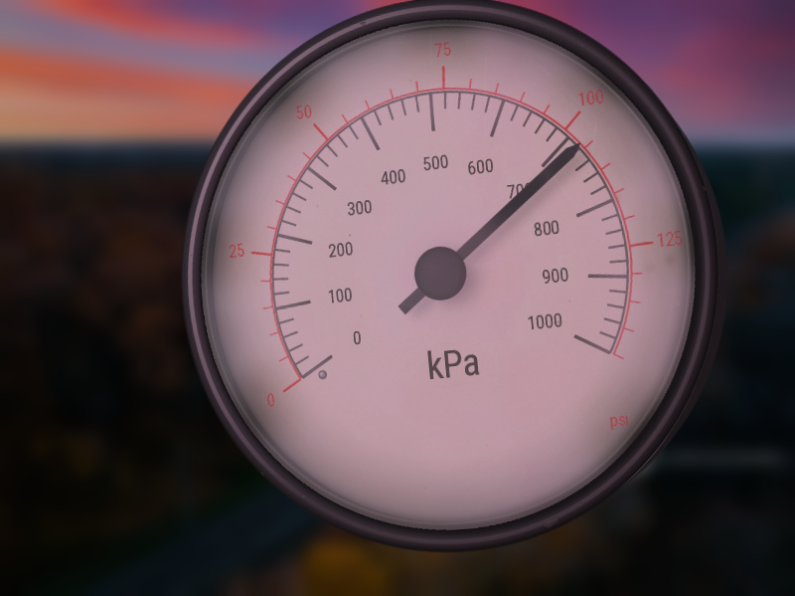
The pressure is 720 (kPa)
